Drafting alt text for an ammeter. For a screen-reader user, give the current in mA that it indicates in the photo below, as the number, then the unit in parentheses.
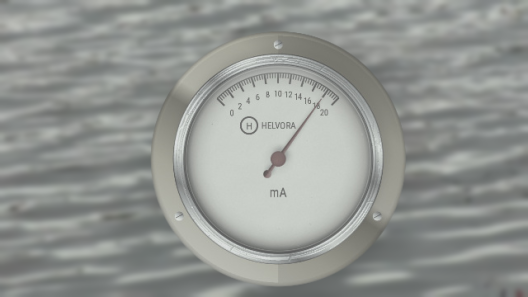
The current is 18 (mA)
